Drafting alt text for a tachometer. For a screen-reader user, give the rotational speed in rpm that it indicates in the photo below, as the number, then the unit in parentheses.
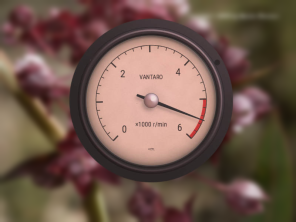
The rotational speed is 5500 (rpm)
